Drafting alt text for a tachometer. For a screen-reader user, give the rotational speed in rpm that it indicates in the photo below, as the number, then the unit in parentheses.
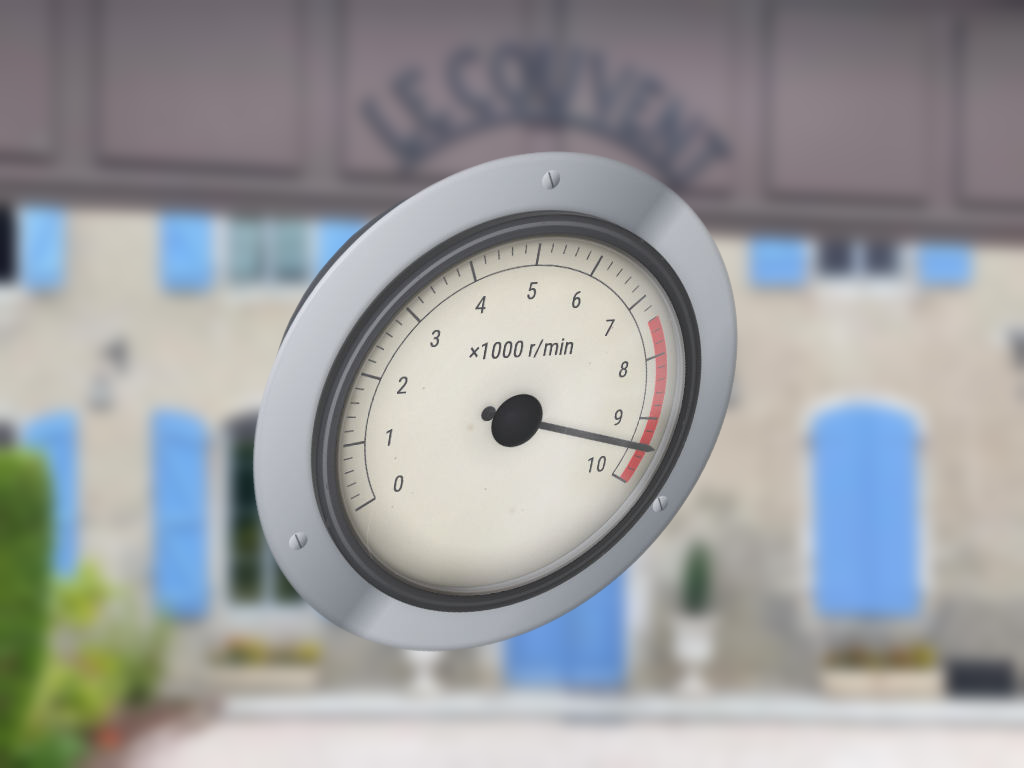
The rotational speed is 9400 (rpm)
